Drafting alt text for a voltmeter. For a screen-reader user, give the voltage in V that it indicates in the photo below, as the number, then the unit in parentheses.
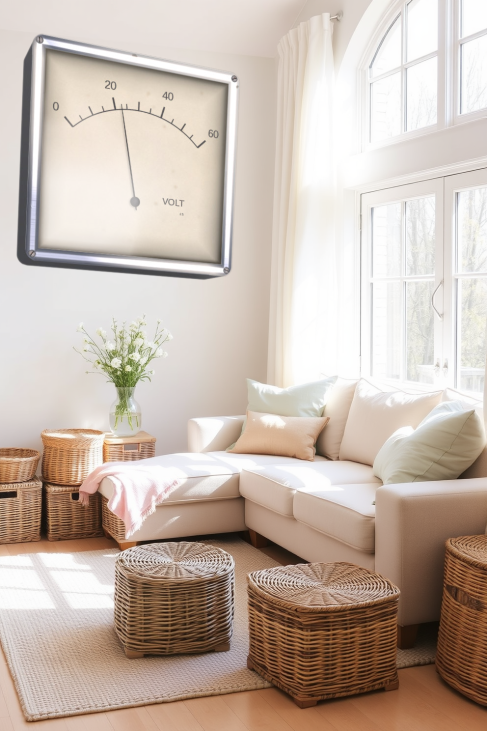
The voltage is 22.5 (V)
